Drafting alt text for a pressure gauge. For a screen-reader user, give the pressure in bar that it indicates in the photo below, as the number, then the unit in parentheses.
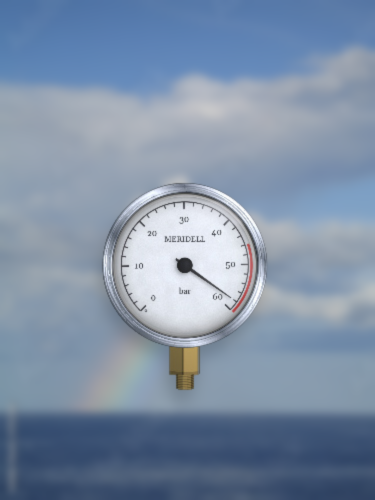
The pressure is 58 (bar)
